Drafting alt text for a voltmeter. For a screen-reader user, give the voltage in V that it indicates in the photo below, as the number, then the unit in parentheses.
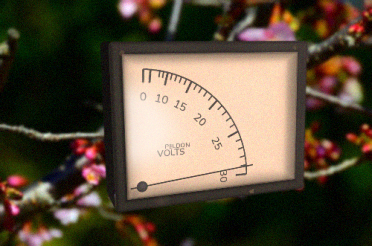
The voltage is 29 (V)
